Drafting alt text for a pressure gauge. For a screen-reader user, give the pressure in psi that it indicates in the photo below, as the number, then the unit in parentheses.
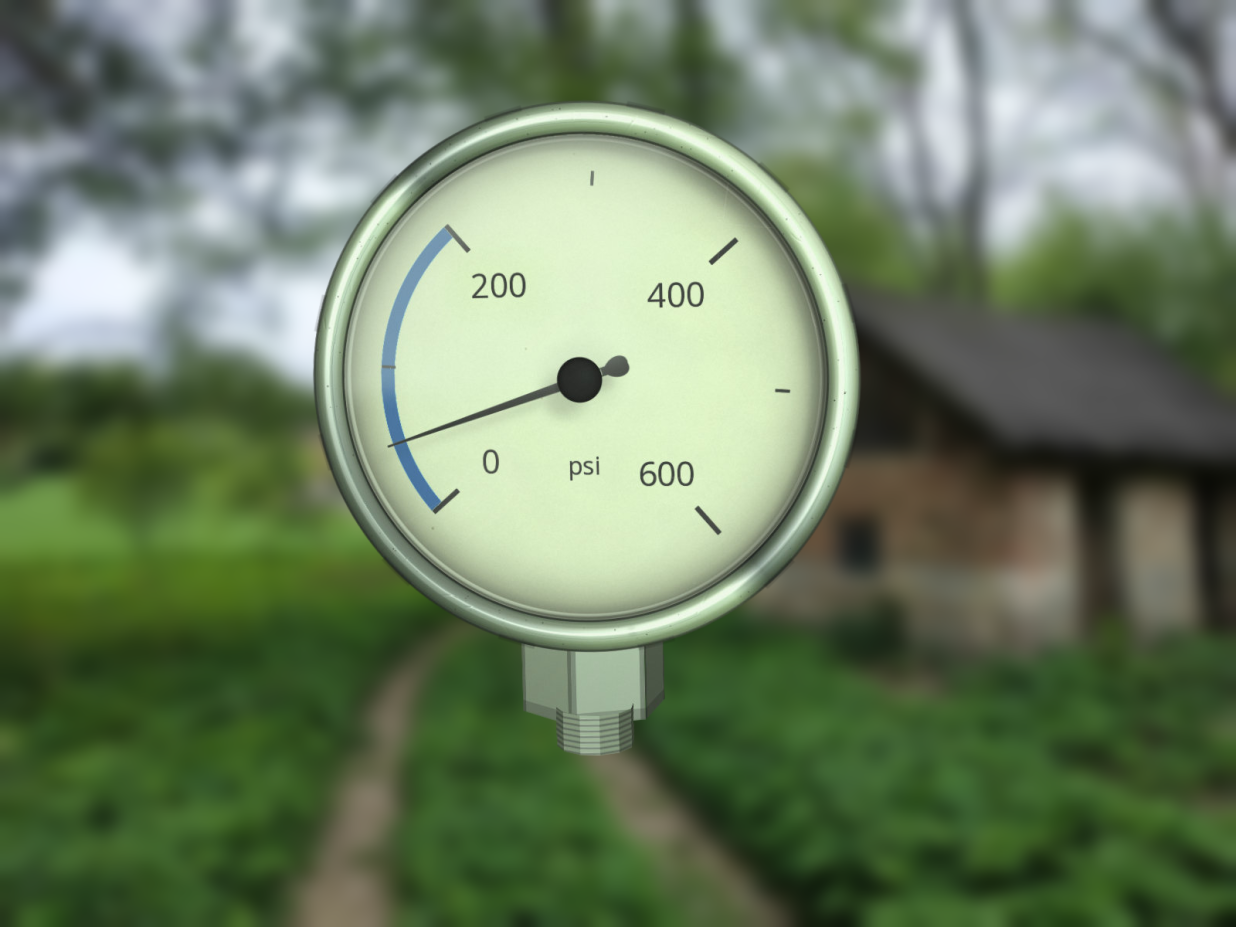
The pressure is 50 (psi)
